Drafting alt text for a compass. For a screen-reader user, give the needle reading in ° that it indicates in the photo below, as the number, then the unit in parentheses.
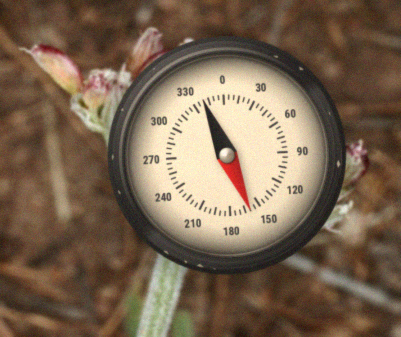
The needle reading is 160 (°)
